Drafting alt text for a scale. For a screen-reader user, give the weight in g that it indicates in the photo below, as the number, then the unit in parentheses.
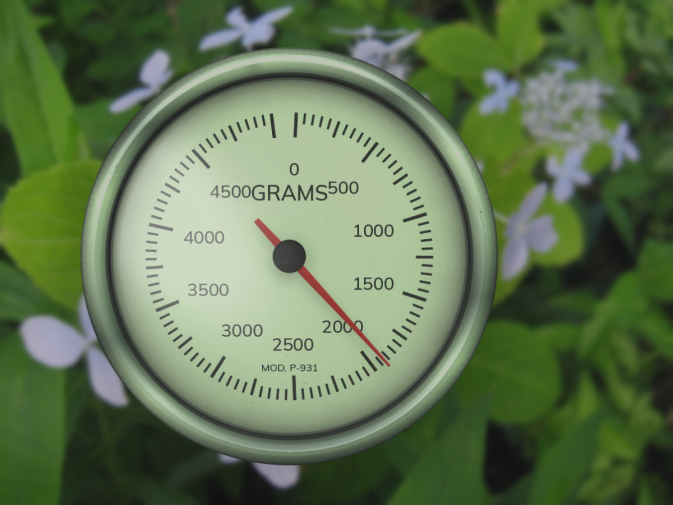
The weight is 1925 (g)
